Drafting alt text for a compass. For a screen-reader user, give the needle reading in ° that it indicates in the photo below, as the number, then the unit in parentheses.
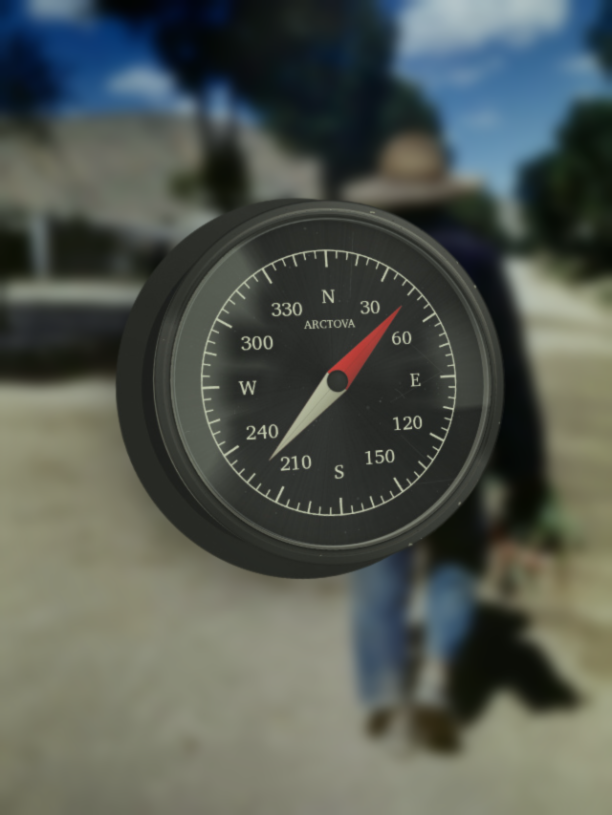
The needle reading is 45 (°)
